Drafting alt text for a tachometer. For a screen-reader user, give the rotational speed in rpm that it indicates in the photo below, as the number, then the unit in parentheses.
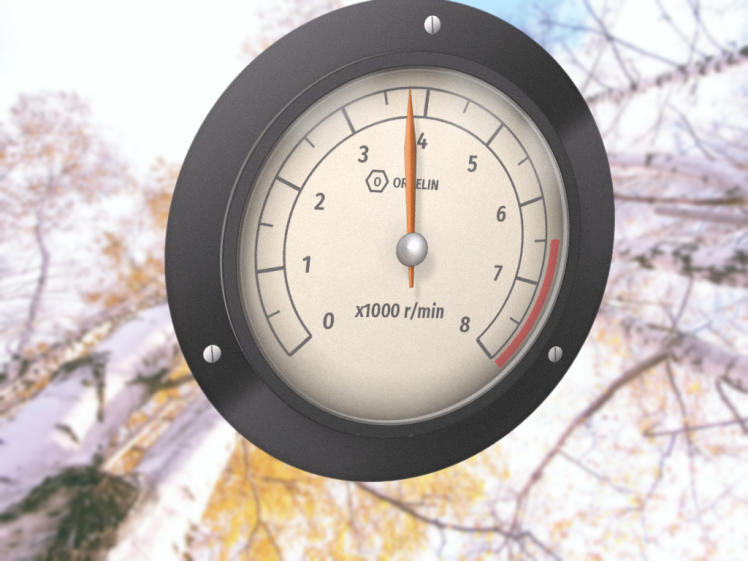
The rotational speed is 3750 (rpm)
